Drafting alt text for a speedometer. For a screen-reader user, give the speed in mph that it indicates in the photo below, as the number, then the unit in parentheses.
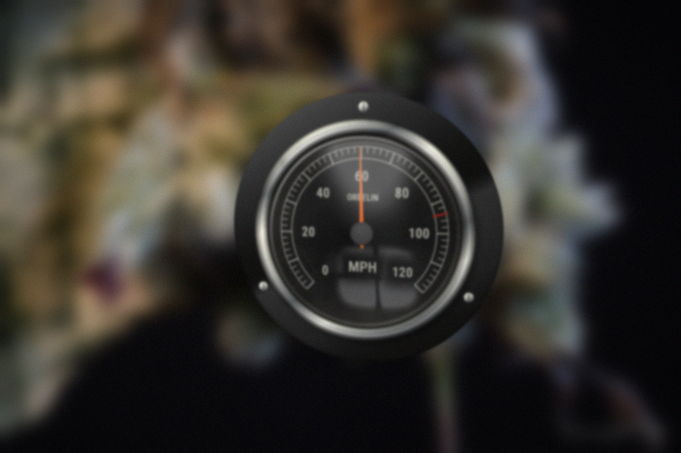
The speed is 60 (mph)
